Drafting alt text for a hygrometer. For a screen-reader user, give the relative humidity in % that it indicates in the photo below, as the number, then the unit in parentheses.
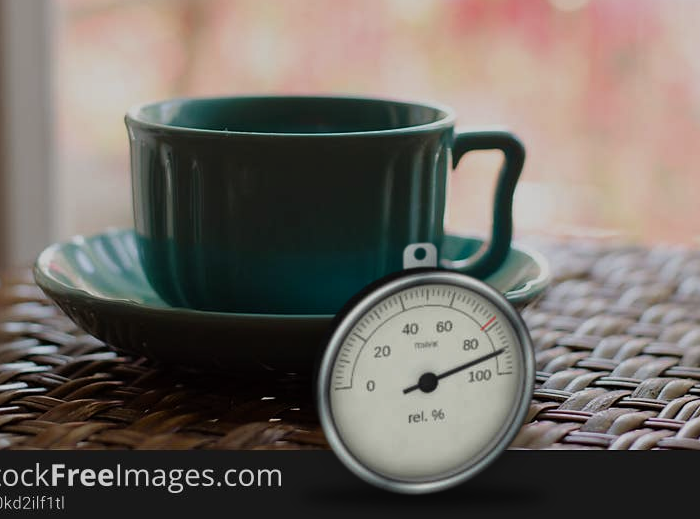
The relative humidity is 90 (%)
